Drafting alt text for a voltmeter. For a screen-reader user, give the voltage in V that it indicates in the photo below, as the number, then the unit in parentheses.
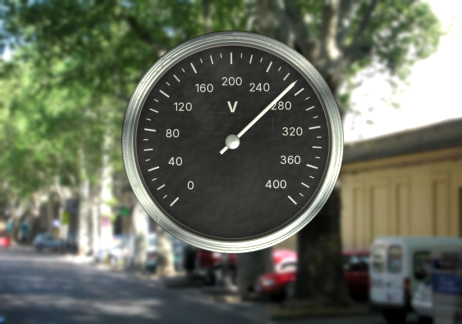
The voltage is 270 (V)
